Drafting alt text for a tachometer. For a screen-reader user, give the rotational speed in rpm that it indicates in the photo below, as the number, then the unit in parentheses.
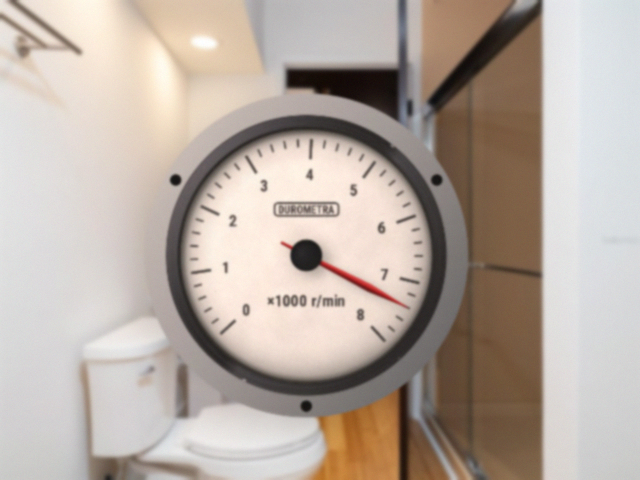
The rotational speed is 7400 (rpm)
